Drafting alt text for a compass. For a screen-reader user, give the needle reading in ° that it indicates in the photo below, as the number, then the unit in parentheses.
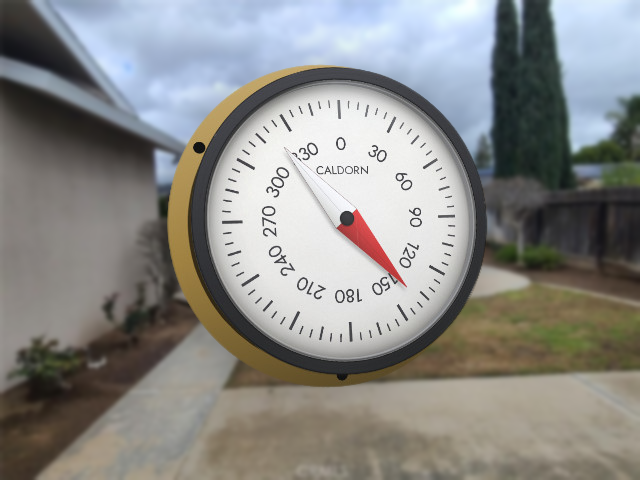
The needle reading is 140 (°)
